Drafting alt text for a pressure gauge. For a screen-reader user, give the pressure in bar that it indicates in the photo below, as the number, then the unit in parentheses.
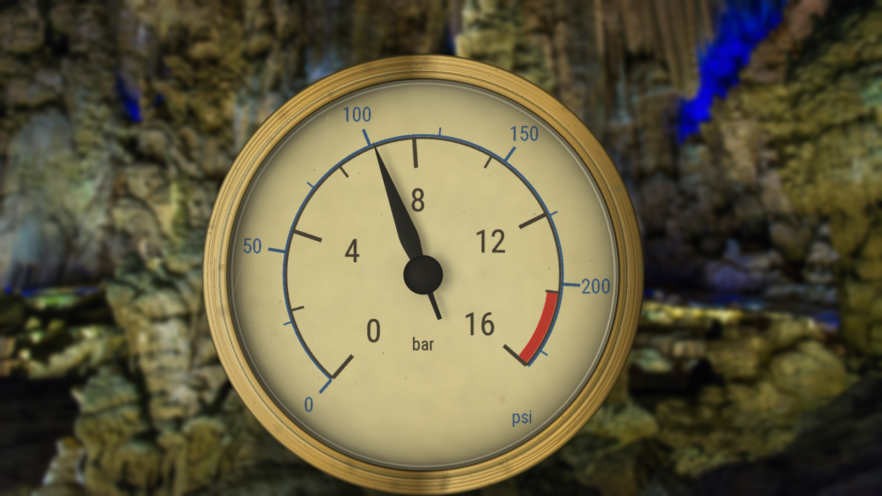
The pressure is 7 (bar)
